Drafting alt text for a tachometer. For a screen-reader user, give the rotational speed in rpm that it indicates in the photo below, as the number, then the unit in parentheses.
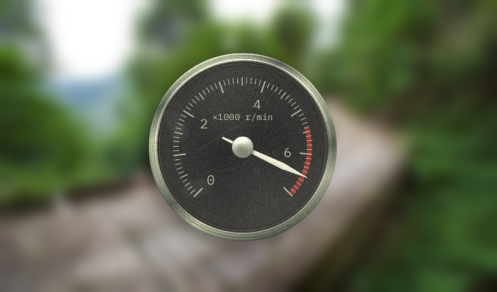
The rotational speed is 6500 (rpm)
